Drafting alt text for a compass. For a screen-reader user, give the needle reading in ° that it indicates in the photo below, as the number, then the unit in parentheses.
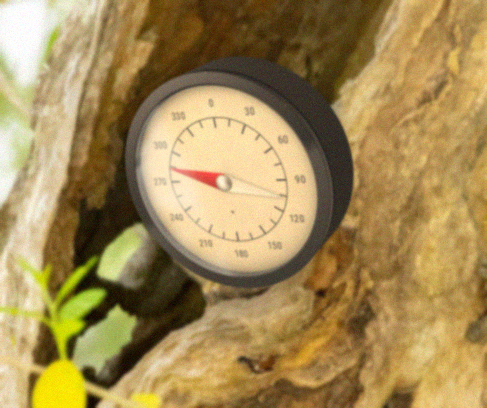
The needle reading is 285 (°)
